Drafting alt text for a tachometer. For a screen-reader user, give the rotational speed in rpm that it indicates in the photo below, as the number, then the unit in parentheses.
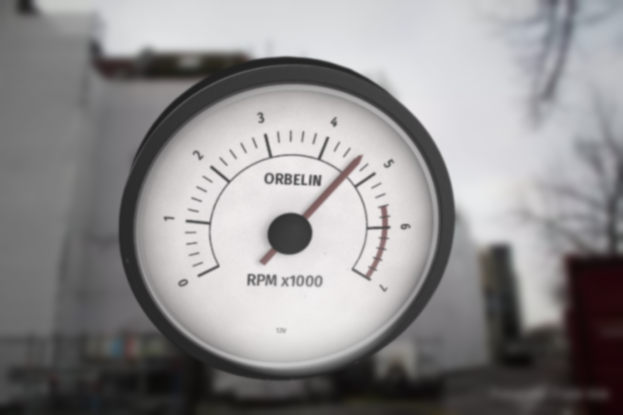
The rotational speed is 4600 (rpm)
